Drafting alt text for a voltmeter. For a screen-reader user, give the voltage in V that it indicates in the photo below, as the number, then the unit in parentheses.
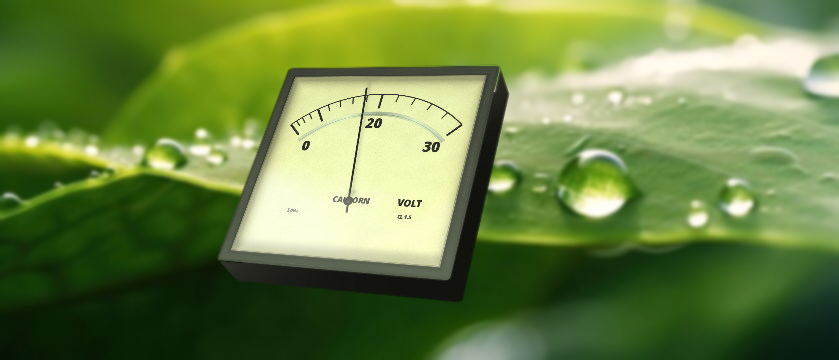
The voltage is 18 (V)
